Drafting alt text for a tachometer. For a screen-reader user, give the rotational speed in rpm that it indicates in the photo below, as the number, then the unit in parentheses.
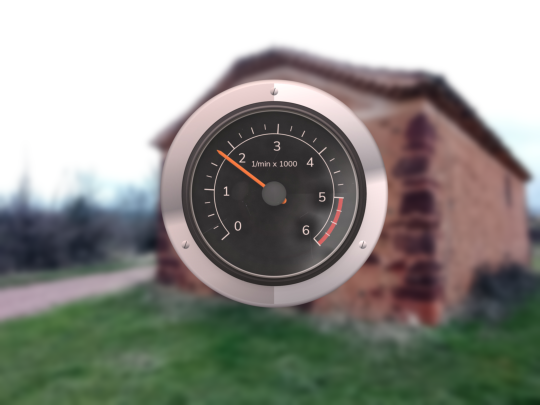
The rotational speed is 1750 (rpm)
